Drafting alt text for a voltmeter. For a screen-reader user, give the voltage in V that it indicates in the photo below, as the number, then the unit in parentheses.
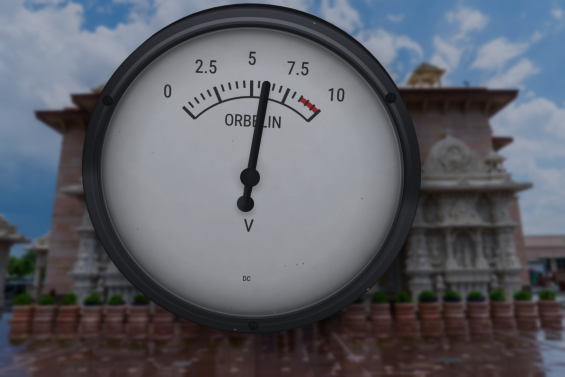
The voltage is 6 (V)
